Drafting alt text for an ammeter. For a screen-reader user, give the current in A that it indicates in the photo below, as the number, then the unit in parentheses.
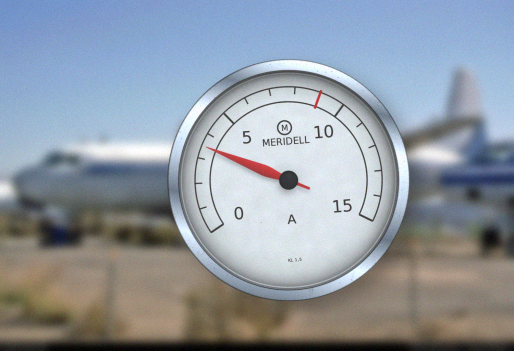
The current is 3.5 (A)
